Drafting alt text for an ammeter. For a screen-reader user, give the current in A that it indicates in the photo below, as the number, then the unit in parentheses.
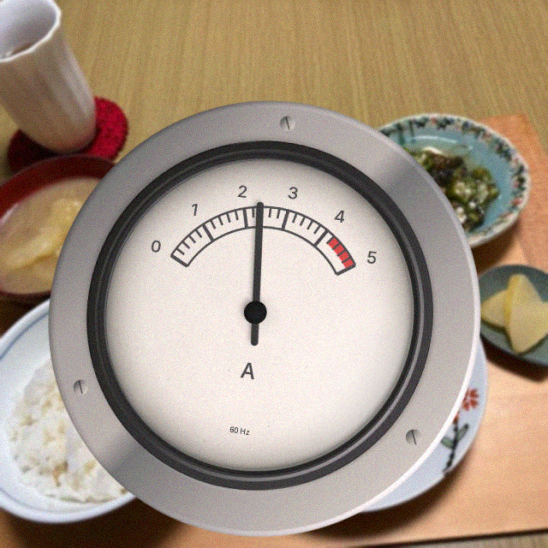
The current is 2.4 (A)
